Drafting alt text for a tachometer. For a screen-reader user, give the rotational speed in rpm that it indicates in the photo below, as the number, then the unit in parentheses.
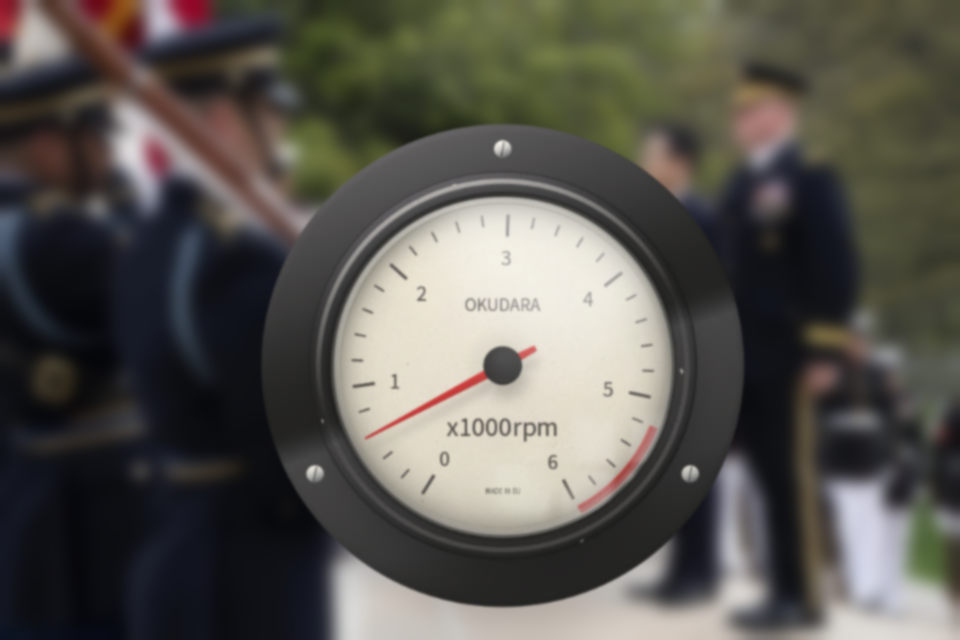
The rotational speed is 600 (rpm)
